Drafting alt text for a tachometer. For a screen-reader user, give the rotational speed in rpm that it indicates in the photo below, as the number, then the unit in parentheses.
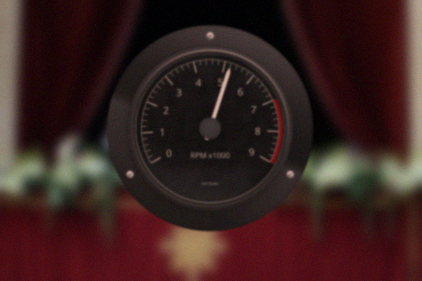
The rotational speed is 5200 (rpm)
